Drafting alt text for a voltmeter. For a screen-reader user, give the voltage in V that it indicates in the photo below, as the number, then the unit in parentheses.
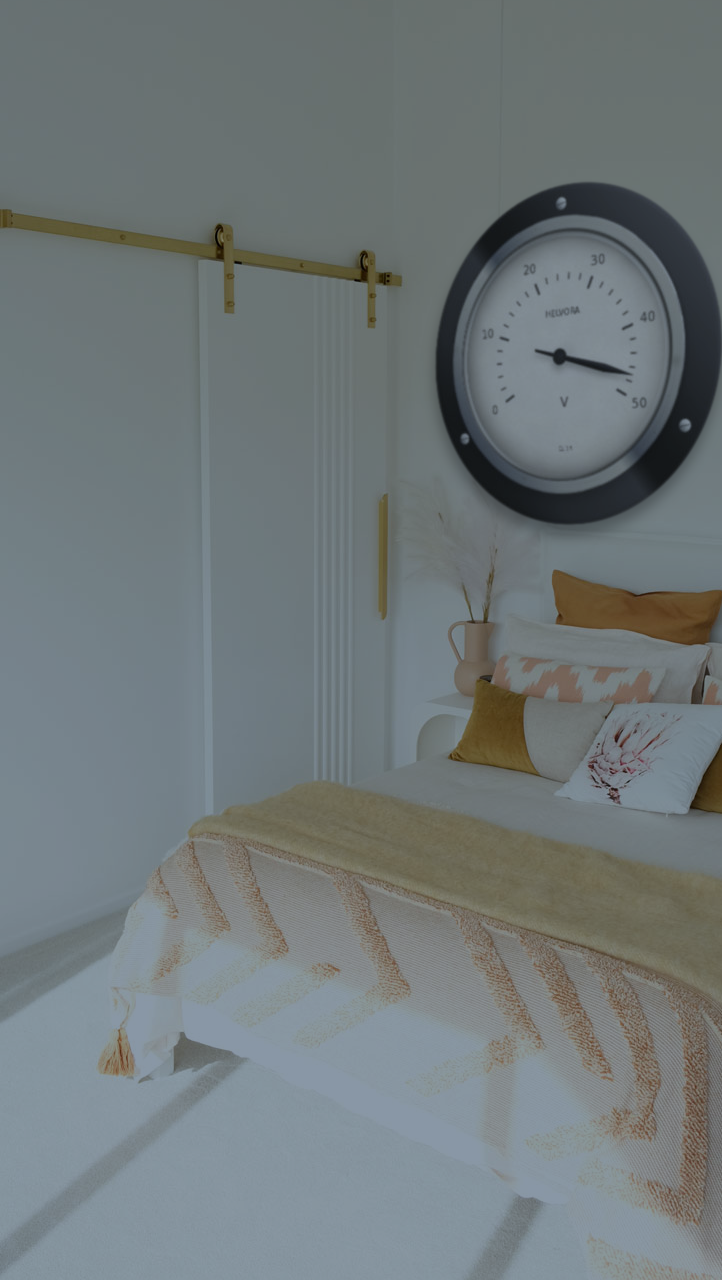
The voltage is 47 (V)
